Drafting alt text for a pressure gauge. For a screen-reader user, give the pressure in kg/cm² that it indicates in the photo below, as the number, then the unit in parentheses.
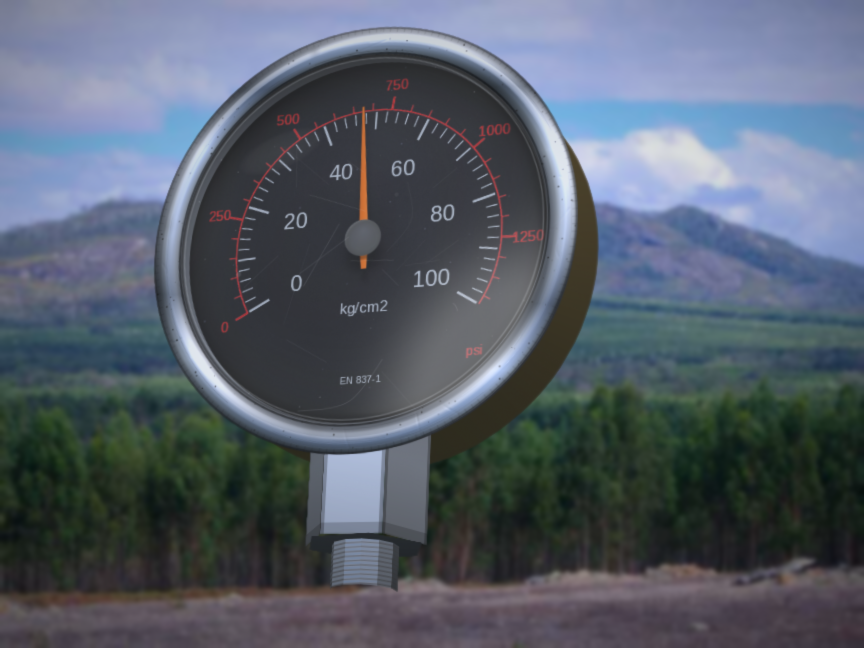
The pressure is 48 (kg/cm²)
